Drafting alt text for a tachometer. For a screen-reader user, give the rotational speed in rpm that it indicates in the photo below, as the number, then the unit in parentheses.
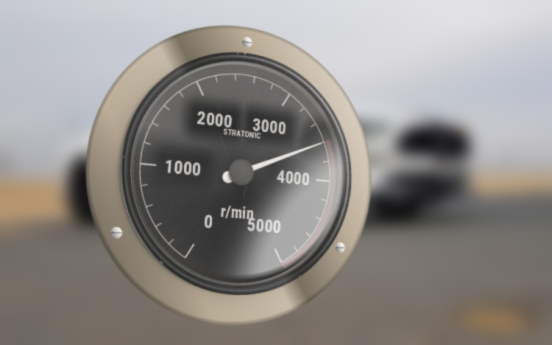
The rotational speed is 3600 (rpm)
